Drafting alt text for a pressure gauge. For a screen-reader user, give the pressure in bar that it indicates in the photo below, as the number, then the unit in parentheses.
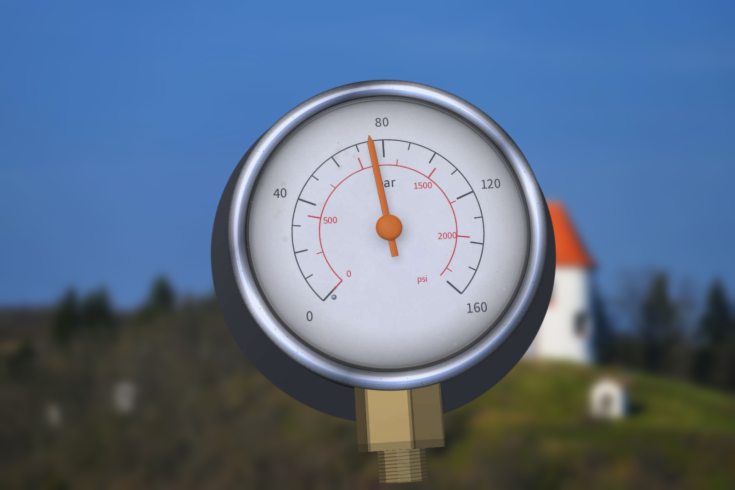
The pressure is 75 (bar)
